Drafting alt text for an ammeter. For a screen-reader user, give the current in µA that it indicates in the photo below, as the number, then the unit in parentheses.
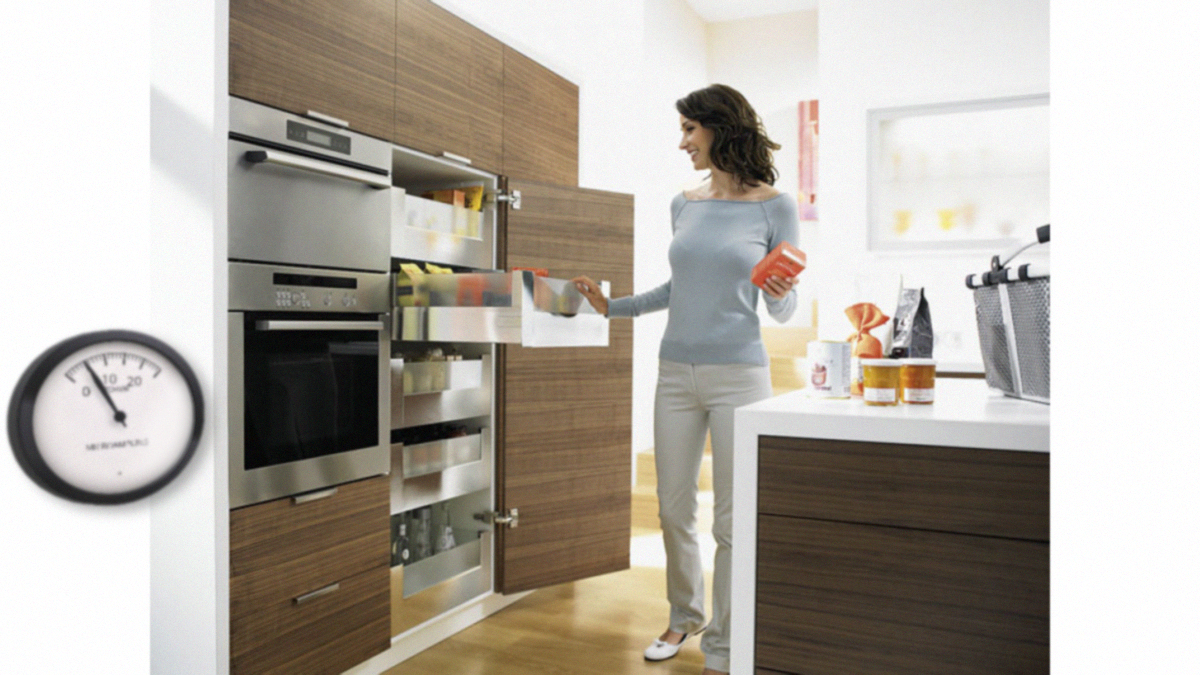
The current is 5 (µA)
